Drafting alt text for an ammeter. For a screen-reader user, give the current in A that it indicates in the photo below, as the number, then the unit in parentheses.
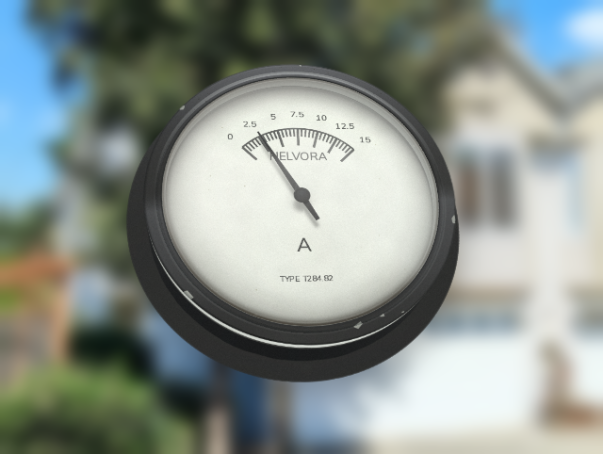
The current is 2.5 (A)
